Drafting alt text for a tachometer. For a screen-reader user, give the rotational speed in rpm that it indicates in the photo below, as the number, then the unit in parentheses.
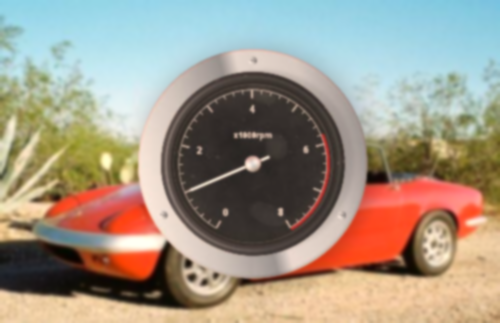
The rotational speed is 1000 (rpm)
